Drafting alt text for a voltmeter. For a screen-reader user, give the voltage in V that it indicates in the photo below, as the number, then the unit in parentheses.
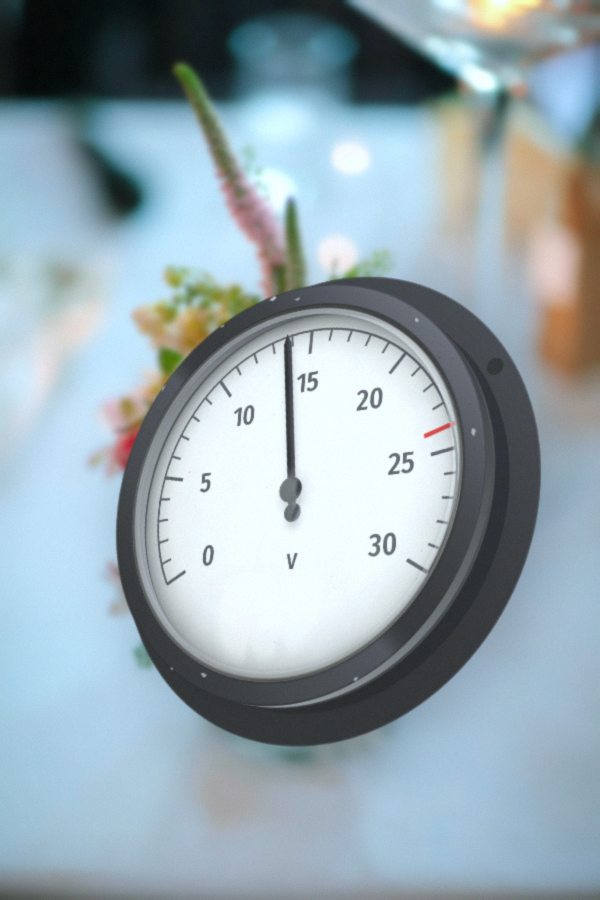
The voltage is 14 (V)
